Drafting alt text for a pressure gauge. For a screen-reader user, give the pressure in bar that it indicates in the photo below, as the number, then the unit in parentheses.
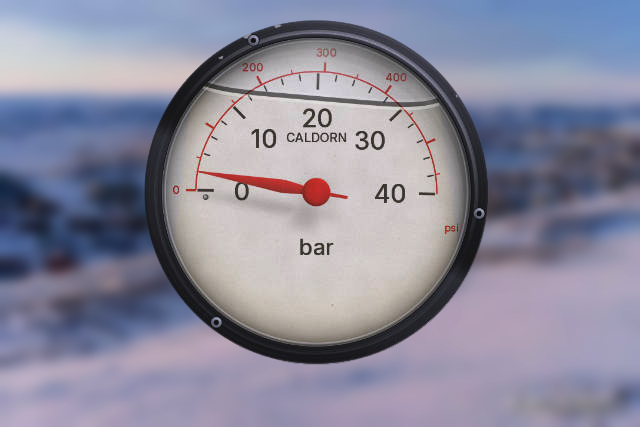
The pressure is 2 (bar)
